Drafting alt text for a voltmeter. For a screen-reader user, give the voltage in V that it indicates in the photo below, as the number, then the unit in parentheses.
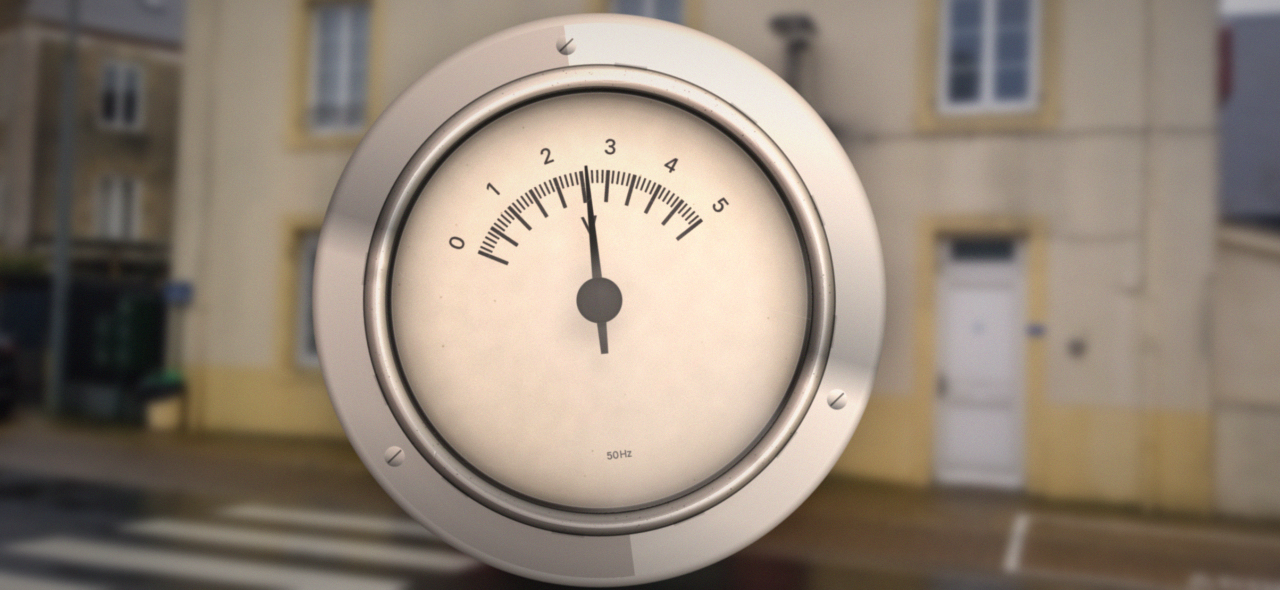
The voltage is 2.6 (V)
